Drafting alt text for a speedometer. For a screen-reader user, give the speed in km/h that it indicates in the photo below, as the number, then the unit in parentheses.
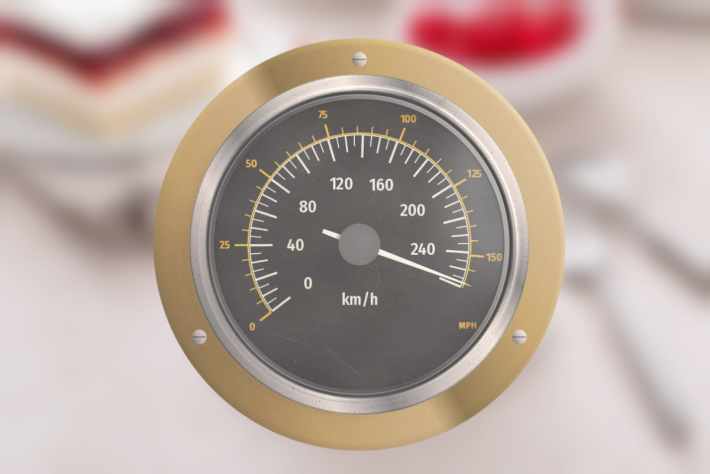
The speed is 257.5 (km/h)
